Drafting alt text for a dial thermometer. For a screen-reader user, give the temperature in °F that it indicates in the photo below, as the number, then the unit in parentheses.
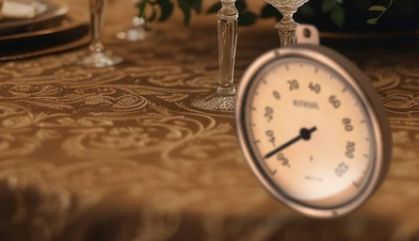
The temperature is -50 (°F)
